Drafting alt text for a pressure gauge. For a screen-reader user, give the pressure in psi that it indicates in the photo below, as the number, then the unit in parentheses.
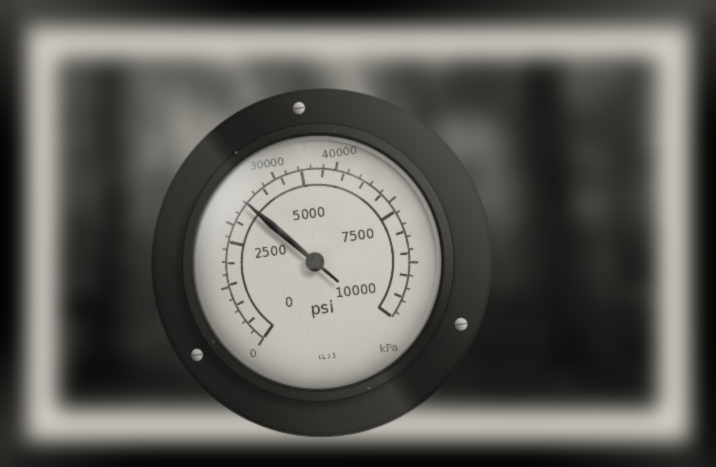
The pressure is 3500 (psi)
